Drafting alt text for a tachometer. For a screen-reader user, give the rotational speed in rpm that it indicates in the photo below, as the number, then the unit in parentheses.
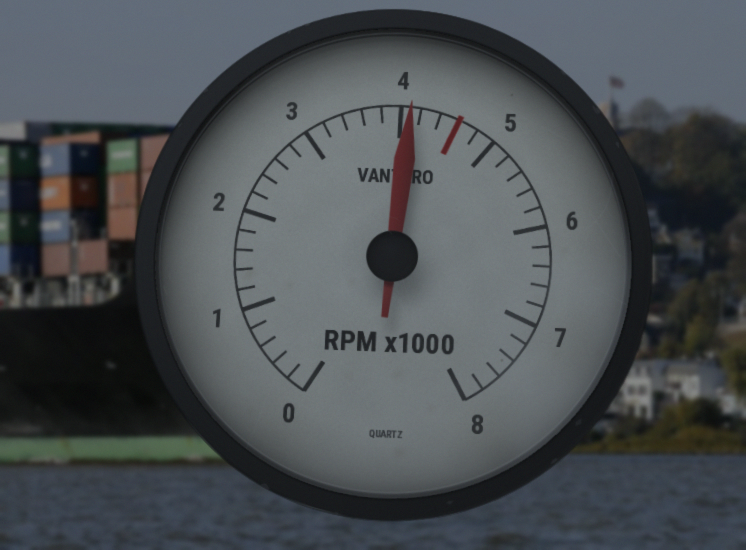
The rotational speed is 4100 (rpm)
